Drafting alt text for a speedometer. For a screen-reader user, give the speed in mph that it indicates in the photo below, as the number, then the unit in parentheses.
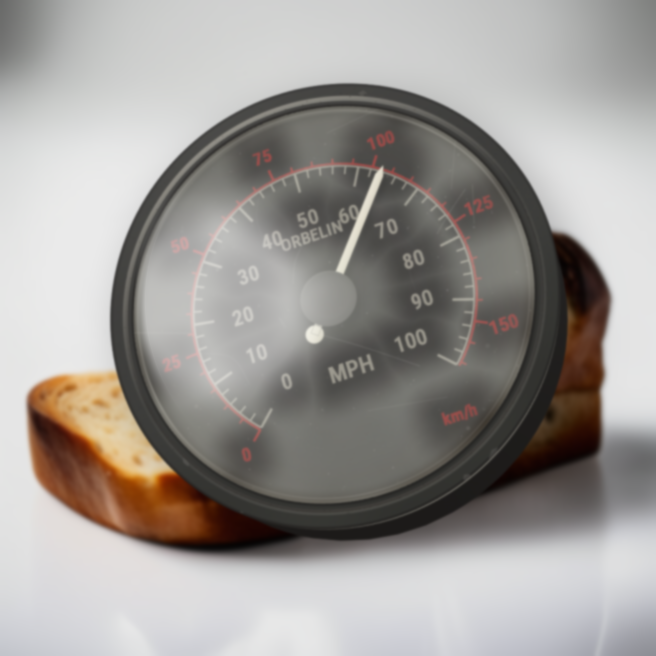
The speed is 64 (mph)
